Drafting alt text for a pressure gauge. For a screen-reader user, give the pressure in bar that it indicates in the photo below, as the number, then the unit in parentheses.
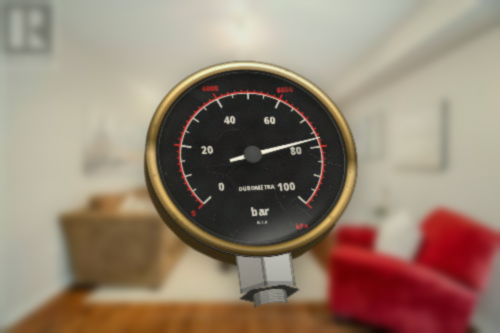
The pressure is 77.5 (bar)
